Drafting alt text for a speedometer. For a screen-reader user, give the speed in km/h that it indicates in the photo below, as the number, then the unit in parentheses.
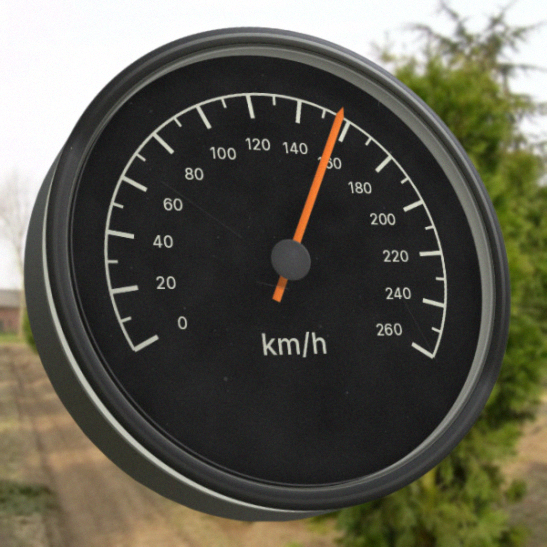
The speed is 155 (km/h)
